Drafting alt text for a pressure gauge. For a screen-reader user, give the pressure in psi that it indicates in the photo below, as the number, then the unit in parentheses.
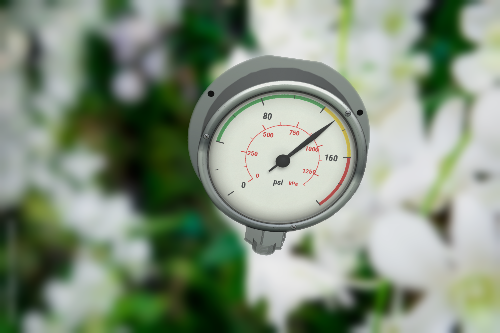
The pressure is 130 (psi)
